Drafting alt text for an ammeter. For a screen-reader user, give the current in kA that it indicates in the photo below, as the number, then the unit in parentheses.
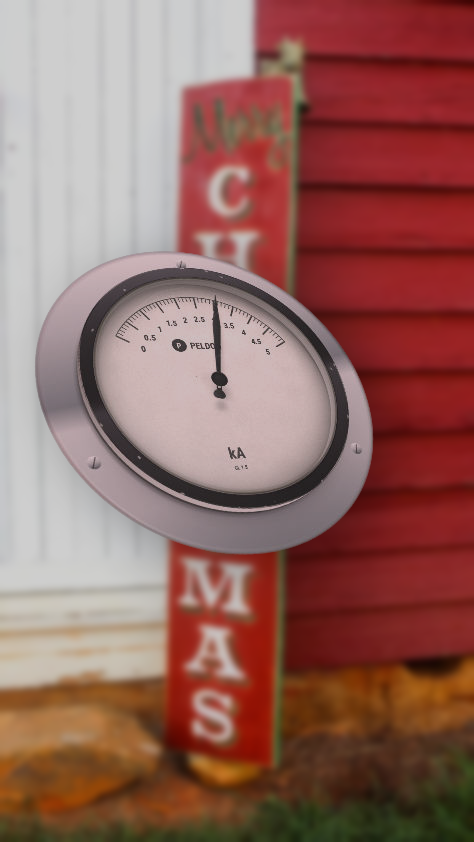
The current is 3 (kA)
